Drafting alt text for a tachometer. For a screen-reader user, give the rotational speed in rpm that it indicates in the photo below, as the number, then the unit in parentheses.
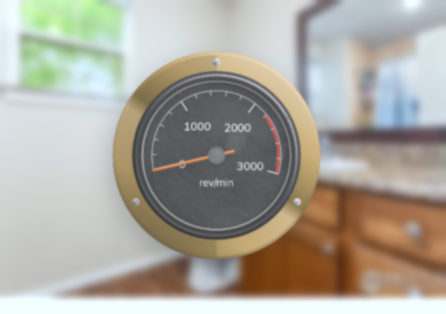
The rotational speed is 0 (rpm)
